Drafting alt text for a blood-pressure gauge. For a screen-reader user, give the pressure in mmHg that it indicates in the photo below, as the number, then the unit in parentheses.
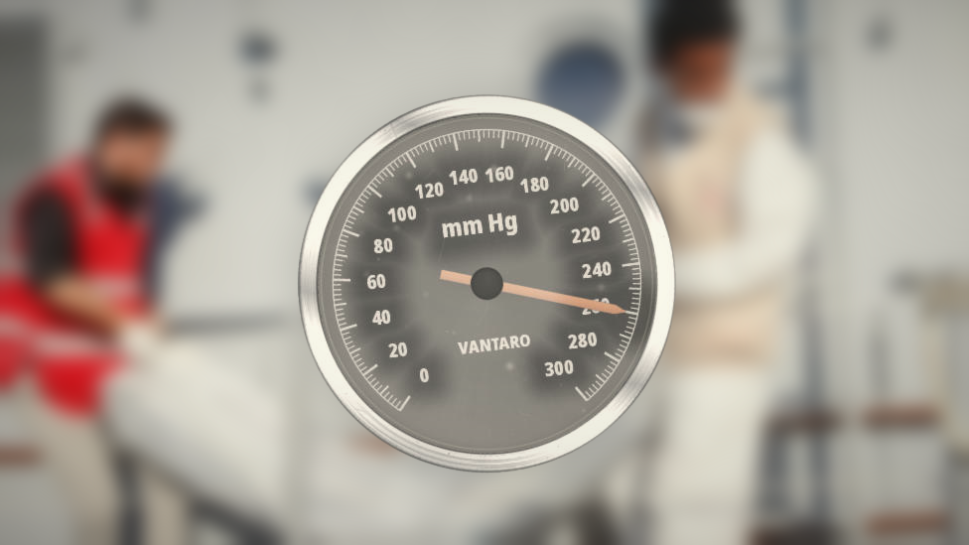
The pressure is 260 (mmHg)
